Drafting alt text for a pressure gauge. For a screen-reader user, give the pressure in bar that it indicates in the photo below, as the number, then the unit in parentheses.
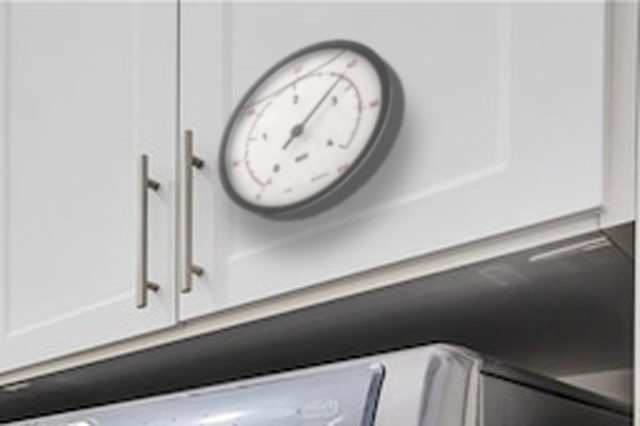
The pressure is 2.8 (bar)
